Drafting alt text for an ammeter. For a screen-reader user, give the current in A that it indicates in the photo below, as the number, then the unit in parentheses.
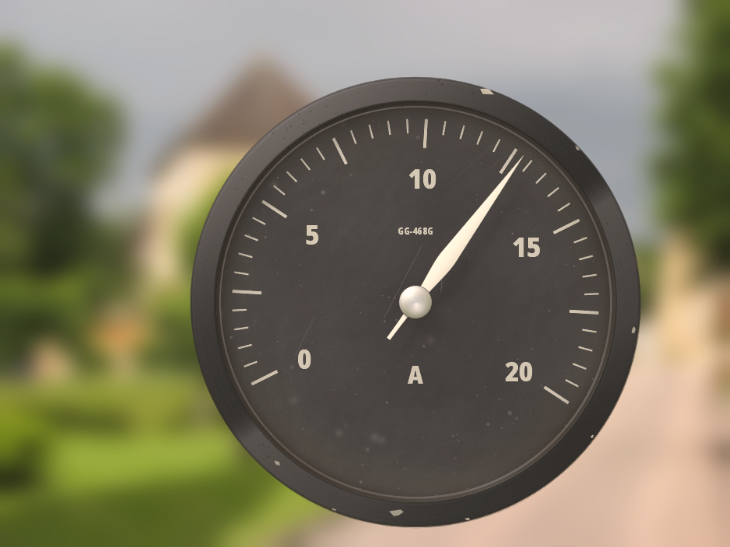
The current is 12.75 (A)
